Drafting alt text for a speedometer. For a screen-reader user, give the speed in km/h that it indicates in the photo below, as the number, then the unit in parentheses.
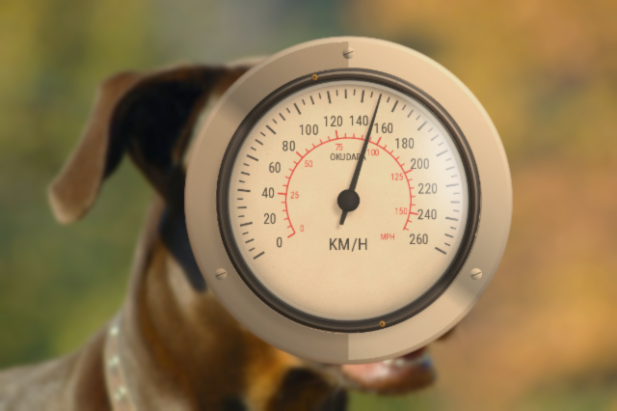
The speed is 150 (km/h)
